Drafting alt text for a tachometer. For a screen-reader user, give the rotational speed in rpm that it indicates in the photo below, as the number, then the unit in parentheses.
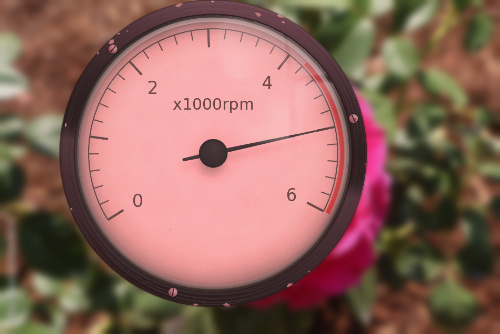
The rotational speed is 5000 (rpm)
